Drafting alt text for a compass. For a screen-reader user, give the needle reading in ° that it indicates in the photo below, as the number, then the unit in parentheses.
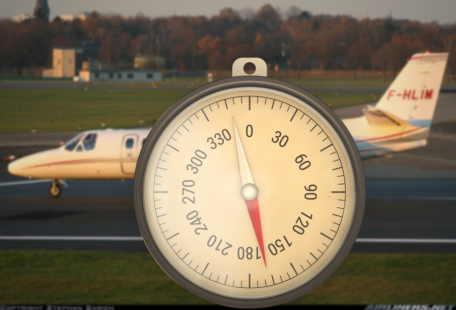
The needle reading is 167.5 (°)
